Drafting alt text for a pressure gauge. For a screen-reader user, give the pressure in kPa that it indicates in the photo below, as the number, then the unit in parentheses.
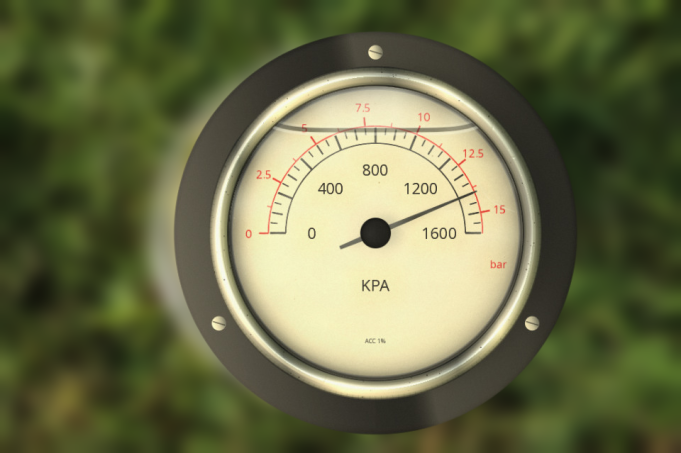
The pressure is 1400 (kPa)
